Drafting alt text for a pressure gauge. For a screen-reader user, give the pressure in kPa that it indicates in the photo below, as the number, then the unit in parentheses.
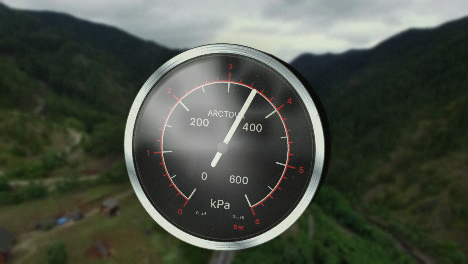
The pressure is 350 (kPa)
